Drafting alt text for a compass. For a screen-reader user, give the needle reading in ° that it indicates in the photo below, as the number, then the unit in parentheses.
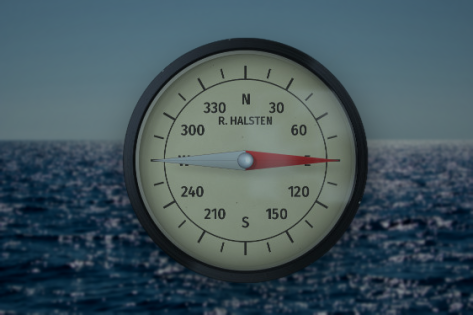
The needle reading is 90 (°)
